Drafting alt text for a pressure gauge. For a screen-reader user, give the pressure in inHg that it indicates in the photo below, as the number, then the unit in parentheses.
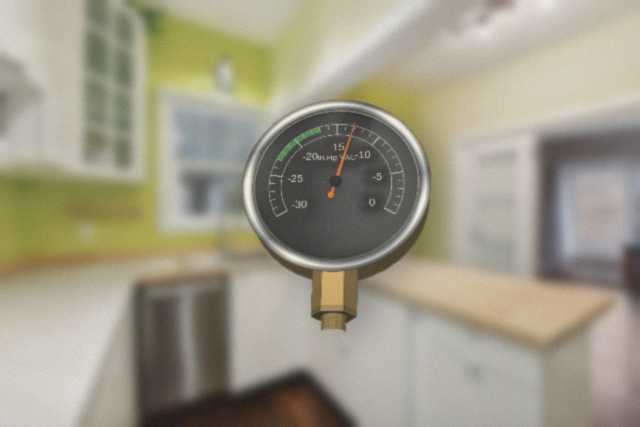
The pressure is -13 (inHg)
